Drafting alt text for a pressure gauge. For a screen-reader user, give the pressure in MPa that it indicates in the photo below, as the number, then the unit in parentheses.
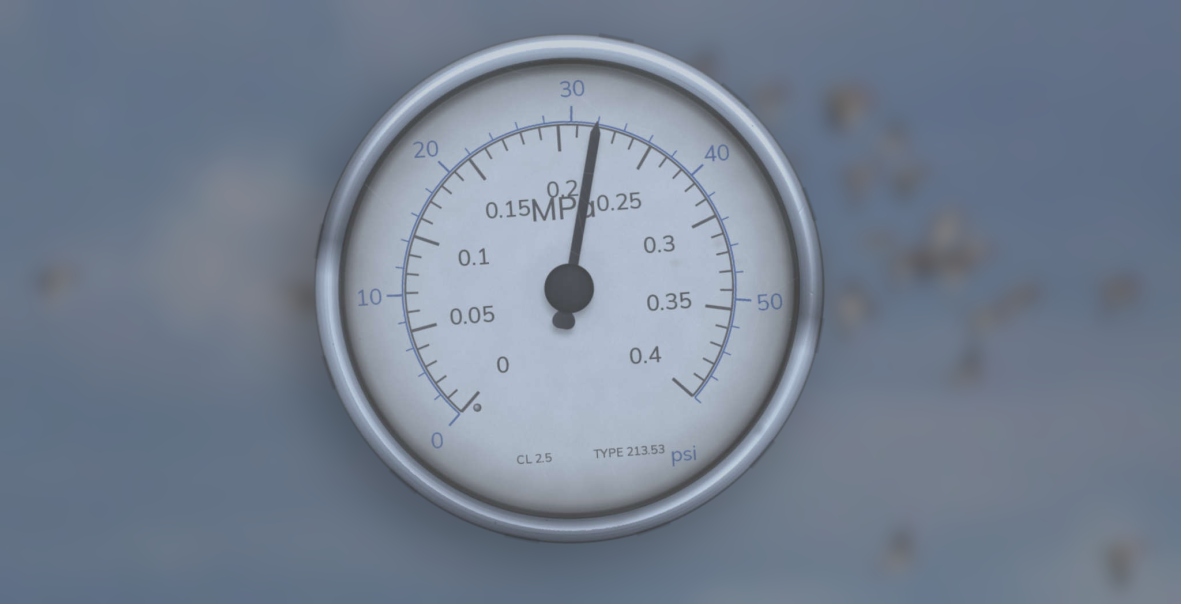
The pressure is 0.22 (MPa)
